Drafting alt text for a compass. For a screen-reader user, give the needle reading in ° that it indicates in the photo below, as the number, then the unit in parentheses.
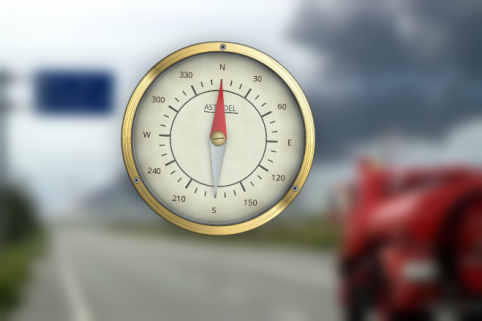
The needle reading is 0 (°)
